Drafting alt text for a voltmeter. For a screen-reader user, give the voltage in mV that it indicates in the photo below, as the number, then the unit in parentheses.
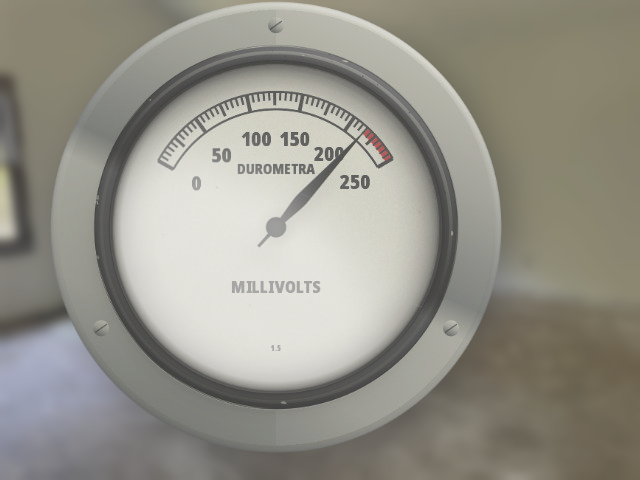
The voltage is 215 (mV)
